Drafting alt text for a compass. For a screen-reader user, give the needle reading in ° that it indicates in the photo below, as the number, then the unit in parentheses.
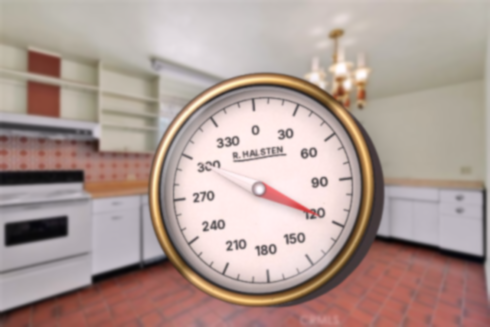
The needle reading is 120 (°)
